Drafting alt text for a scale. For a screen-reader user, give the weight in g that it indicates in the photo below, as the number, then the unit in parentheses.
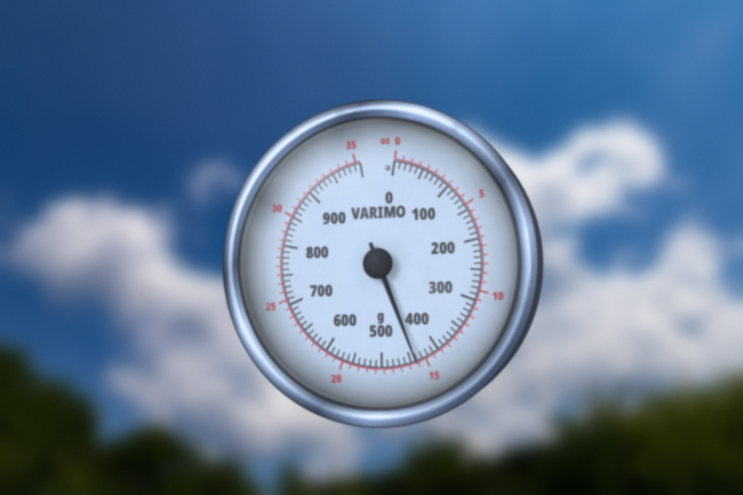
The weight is 440 (g)
